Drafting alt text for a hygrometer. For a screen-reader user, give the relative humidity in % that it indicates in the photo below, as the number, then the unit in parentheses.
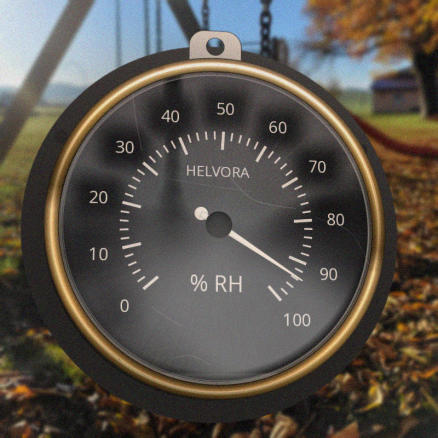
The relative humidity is 94 (%)
